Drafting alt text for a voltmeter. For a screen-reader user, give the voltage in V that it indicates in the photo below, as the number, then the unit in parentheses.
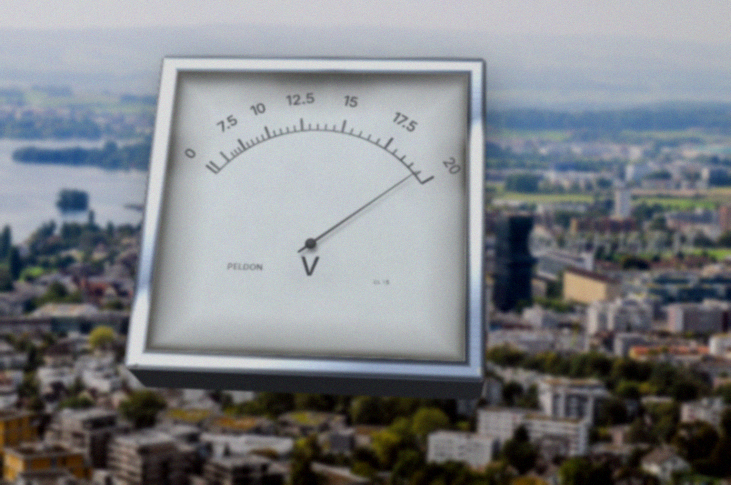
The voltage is 19.5 (V)
